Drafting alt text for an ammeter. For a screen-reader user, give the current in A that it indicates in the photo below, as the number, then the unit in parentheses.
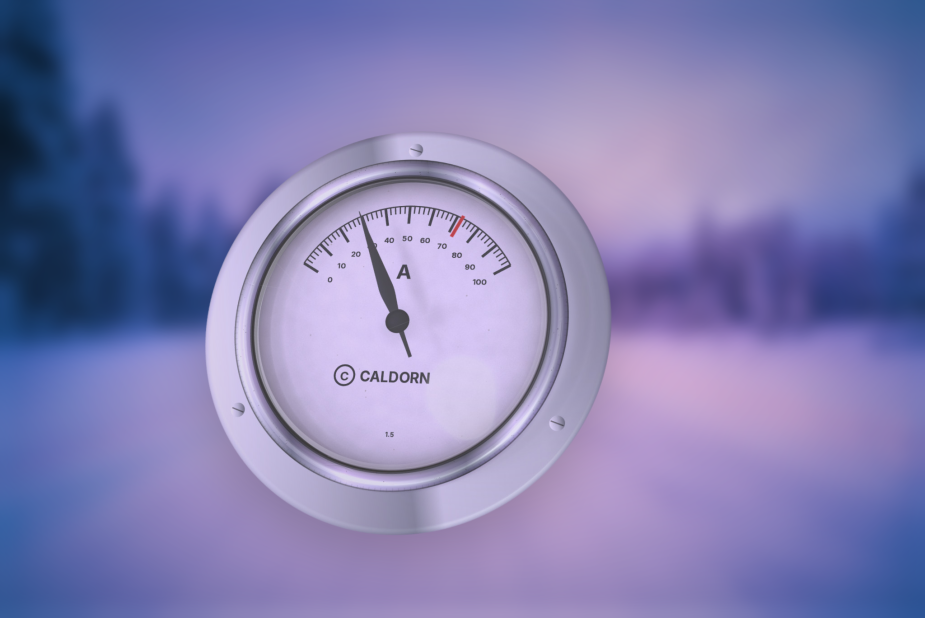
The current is 30 (A)
